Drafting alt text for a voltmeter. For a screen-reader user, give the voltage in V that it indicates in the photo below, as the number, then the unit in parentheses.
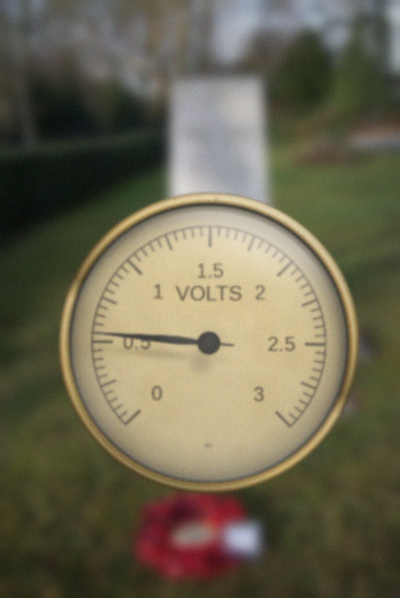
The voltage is 0.55 (V)
